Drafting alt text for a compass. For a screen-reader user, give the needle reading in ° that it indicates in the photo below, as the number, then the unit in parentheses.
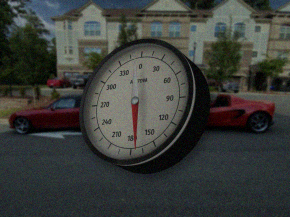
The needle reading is 172.5 (°)
